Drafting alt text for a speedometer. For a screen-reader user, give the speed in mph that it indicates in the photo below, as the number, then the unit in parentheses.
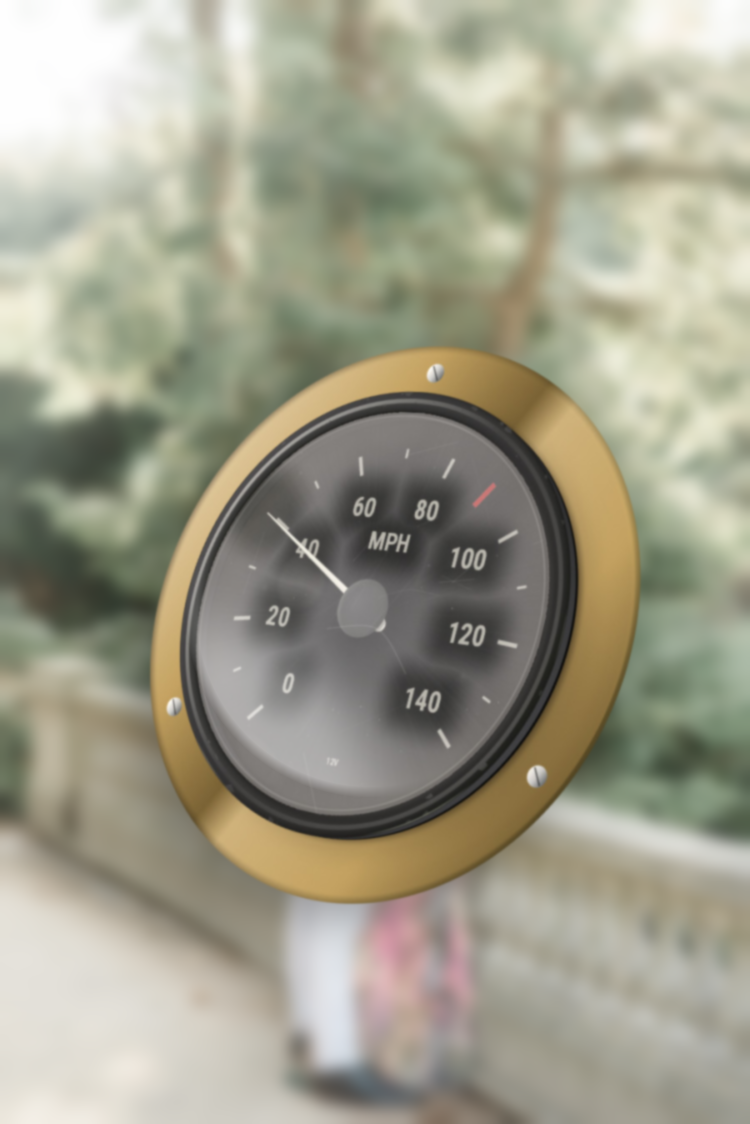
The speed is 40 (mph)
